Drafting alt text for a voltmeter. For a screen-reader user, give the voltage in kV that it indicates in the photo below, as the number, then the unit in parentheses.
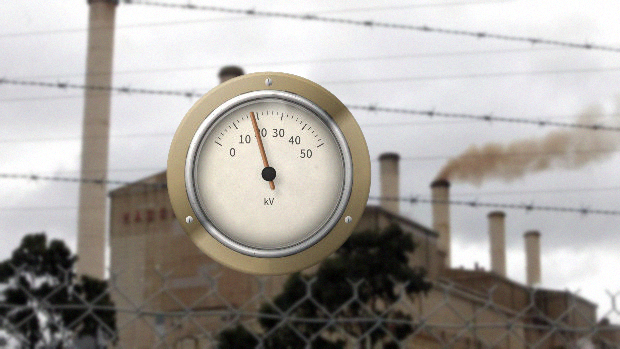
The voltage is 18 (kV)
